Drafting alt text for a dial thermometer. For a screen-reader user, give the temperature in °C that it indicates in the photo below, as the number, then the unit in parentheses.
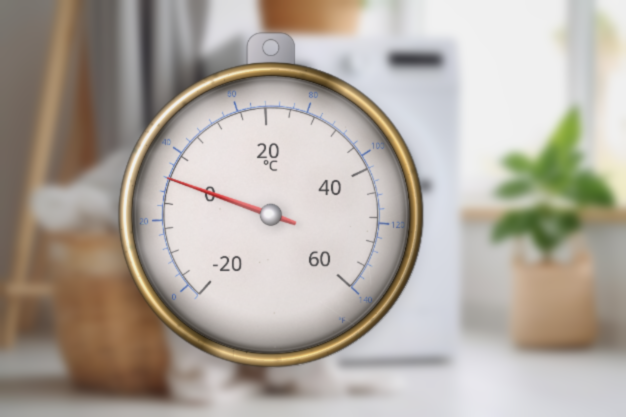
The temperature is 0 (°C)
